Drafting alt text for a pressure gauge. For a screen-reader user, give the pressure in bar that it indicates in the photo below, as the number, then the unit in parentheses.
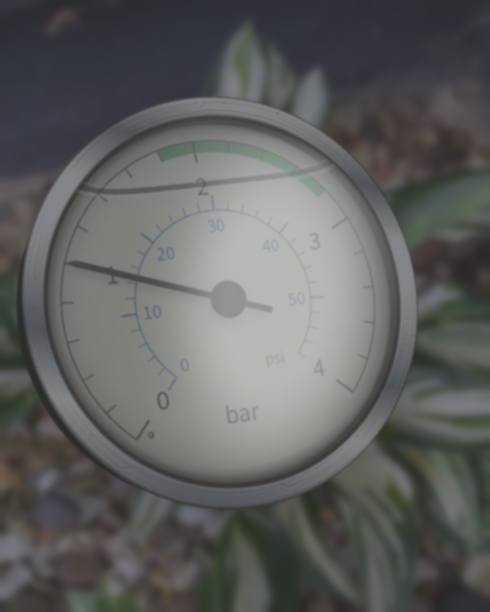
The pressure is 1 (bar)
